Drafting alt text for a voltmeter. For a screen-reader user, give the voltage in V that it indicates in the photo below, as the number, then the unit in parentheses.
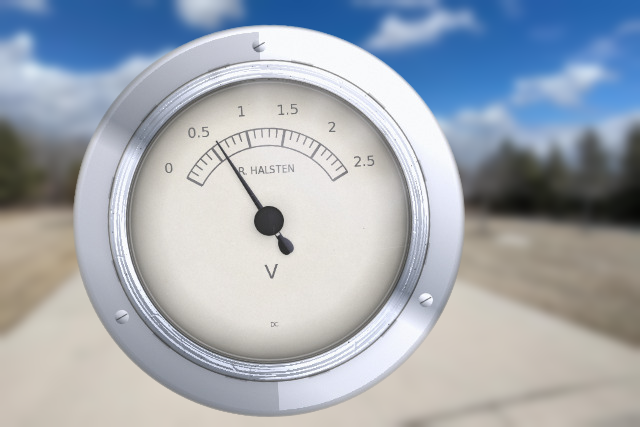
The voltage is 0.6 (V)
